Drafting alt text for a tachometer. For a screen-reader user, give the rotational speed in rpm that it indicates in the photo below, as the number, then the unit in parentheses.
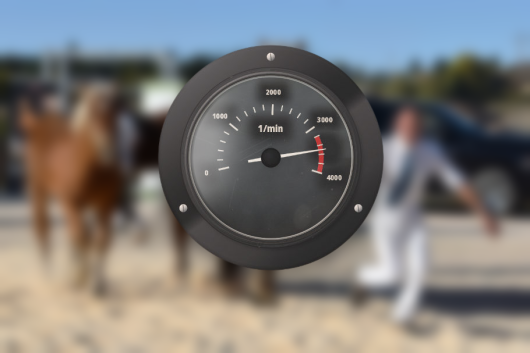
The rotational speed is 3500 (rpm)
